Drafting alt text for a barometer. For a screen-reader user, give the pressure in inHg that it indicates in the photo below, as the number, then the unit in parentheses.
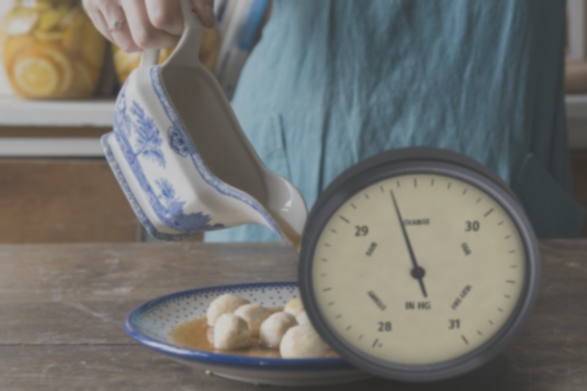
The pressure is 29.35 (inHg)
